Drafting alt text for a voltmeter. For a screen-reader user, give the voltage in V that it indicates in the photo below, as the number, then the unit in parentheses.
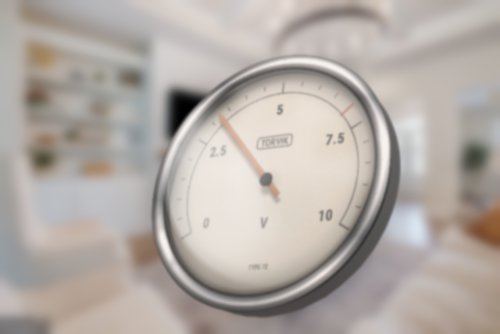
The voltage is 3.25 (V)
